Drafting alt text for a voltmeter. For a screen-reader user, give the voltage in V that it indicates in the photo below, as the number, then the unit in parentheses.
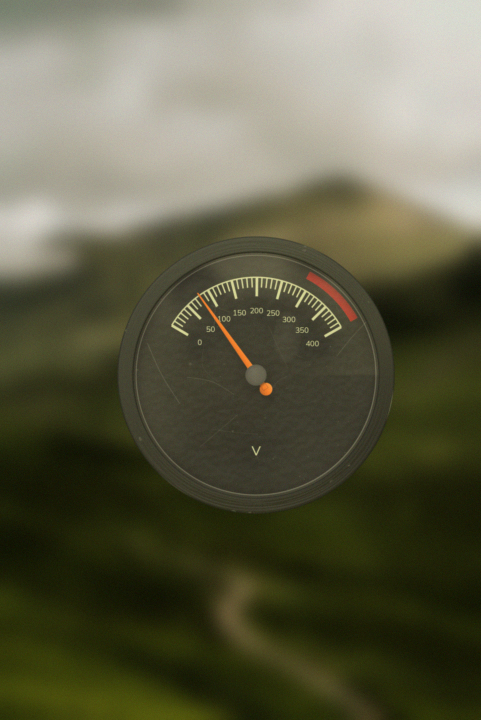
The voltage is 80 (V)
